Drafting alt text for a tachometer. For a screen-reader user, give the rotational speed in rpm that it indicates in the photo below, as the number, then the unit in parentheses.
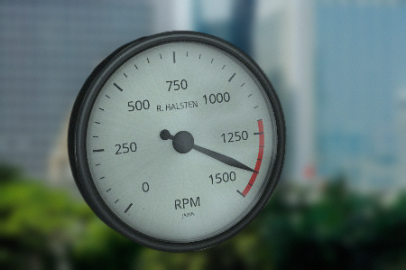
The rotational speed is 1400 (rpm)
